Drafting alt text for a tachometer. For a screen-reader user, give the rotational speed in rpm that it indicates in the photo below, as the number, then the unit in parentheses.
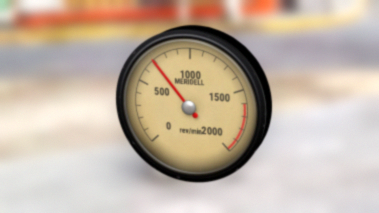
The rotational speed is 700 (rpm)
